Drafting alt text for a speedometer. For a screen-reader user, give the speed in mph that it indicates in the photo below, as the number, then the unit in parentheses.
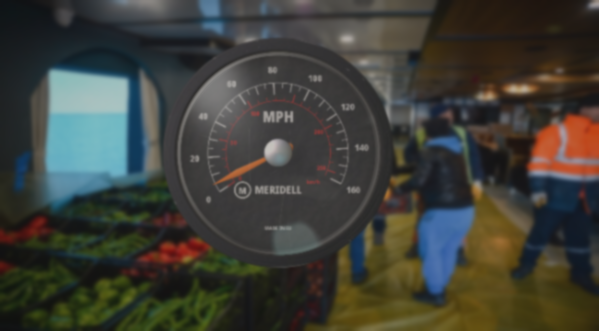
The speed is 5 (mph)
